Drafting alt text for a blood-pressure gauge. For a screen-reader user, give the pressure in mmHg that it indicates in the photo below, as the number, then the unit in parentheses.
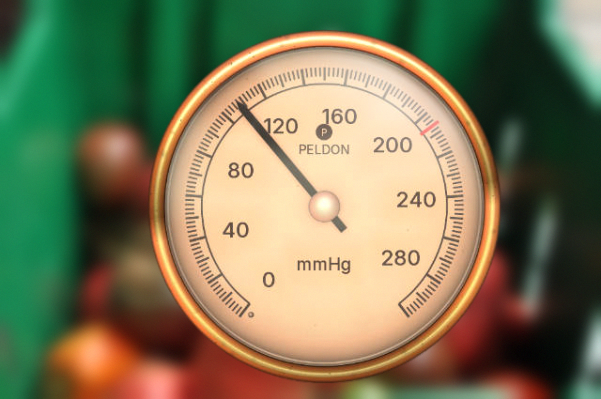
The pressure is 108 (mmHg)
